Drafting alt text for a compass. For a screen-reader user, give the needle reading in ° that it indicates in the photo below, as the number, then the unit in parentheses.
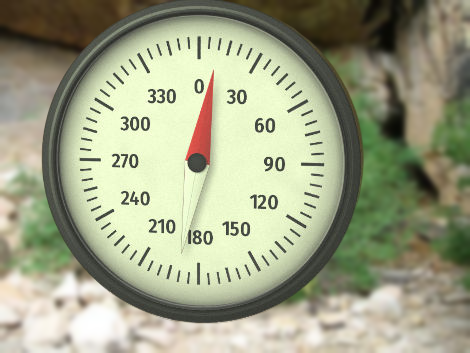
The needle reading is 10 (°)
